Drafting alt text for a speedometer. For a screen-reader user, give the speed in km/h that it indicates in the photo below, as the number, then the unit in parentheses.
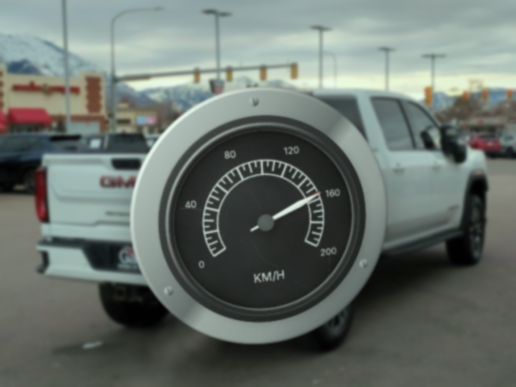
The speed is 155 (km/h)
